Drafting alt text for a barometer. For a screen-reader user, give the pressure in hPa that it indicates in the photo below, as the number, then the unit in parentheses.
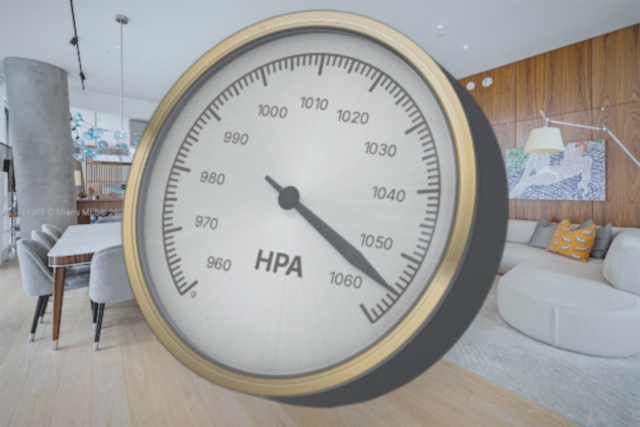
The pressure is 1055 (hPa)
